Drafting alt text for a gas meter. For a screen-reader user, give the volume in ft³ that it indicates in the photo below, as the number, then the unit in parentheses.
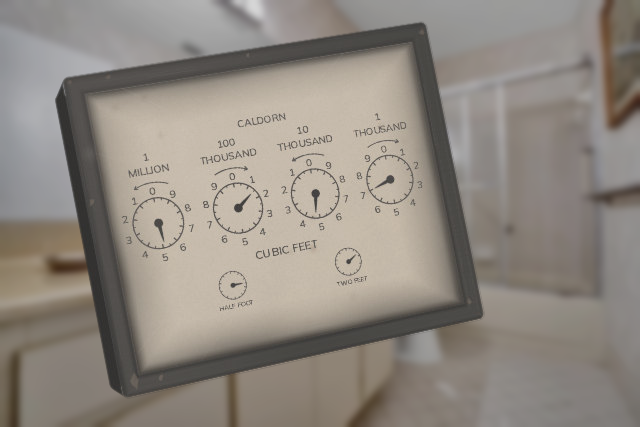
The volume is 514700 (ft³)
